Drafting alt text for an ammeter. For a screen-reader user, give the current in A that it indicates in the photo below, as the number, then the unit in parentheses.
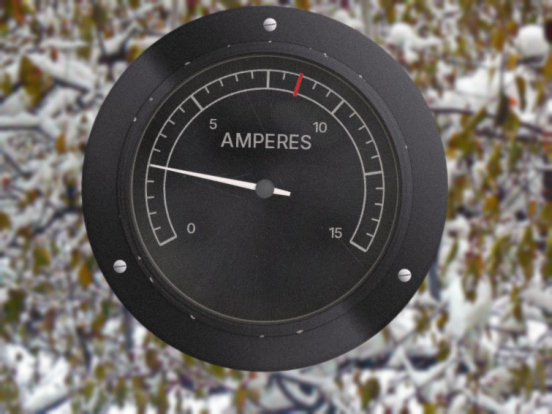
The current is 2.5 (A)
